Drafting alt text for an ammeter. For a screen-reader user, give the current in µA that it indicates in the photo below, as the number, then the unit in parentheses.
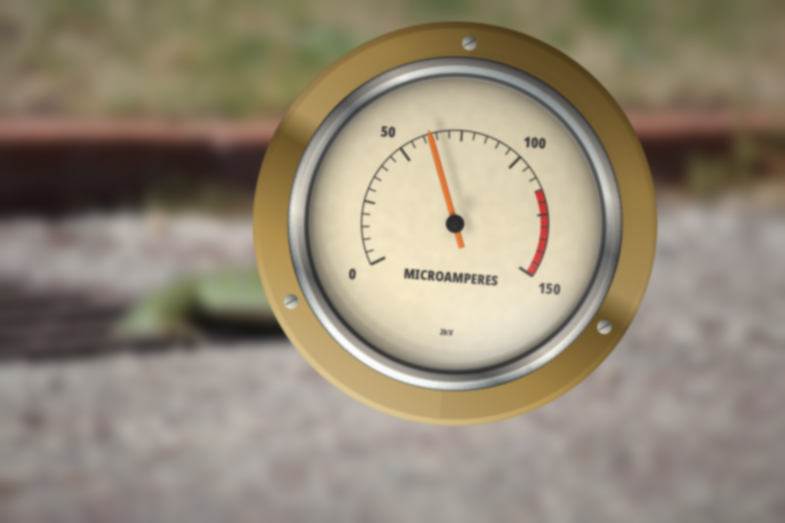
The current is 62.5 (µA)
